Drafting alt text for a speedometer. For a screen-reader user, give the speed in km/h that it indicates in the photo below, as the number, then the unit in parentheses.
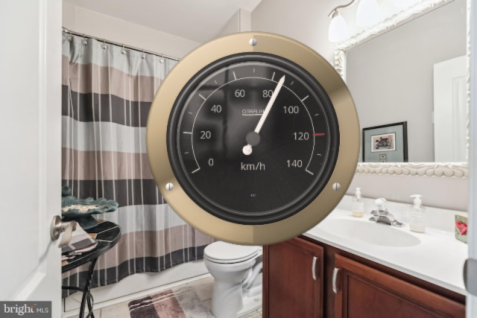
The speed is 85 (km/h)
